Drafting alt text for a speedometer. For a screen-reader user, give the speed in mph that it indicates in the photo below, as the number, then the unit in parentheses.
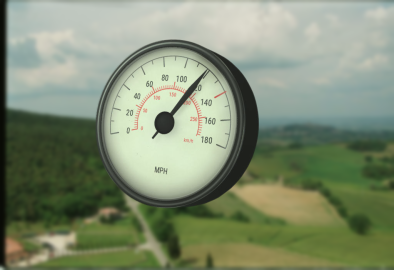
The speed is 120 (mph)
